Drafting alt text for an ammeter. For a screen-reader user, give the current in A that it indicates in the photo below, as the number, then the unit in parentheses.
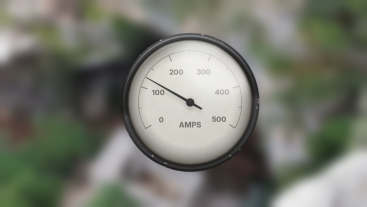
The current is 125 (A)
